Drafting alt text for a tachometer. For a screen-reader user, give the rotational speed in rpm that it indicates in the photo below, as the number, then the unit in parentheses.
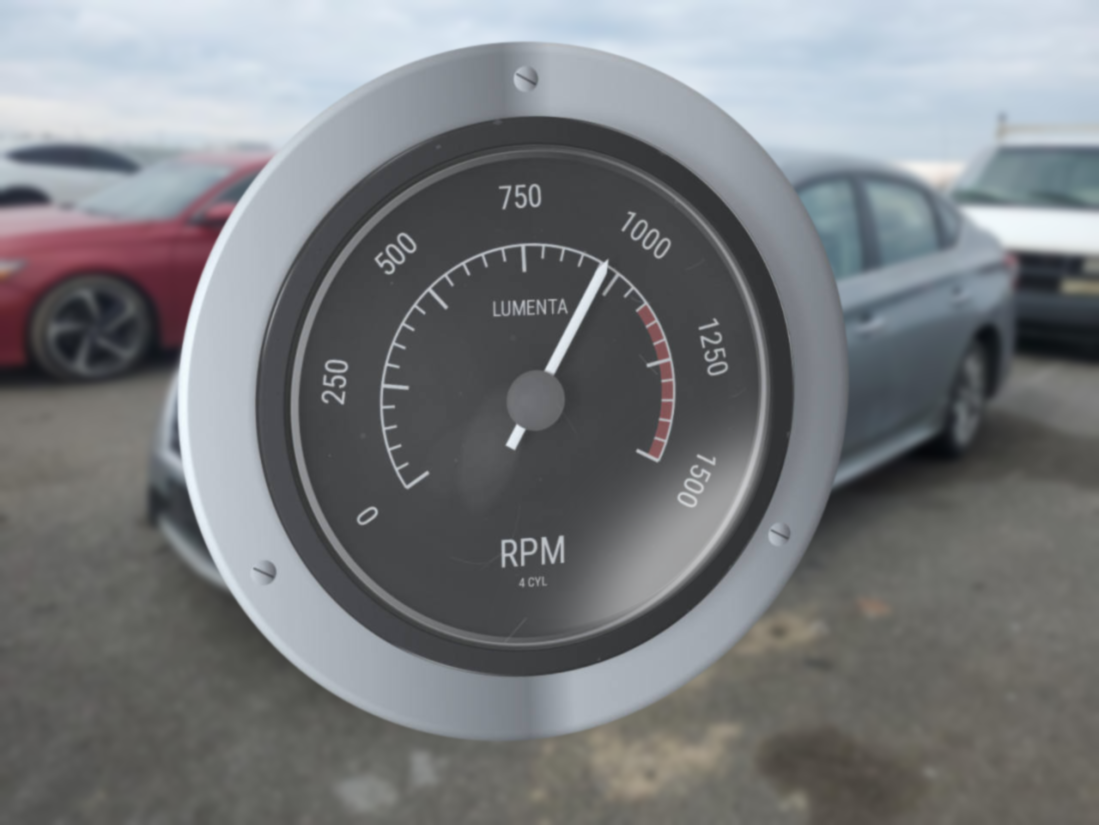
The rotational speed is 950 (rpm)
